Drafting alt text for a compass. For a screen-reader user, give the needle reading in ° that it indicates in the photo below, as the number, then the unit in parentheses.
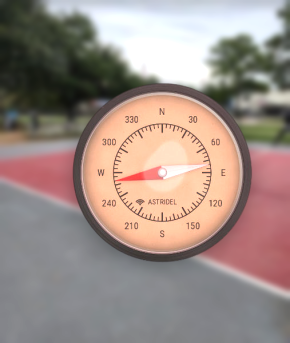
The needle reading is 260 (°)
